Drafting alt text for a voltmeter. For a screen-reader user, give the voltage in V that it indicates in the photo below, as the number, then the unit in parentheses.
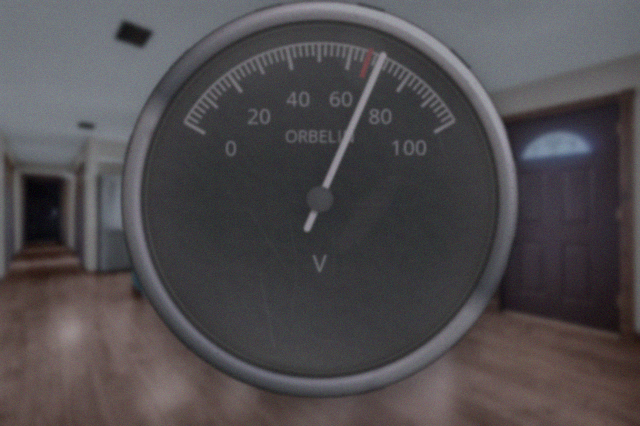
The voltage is 70 (V)
